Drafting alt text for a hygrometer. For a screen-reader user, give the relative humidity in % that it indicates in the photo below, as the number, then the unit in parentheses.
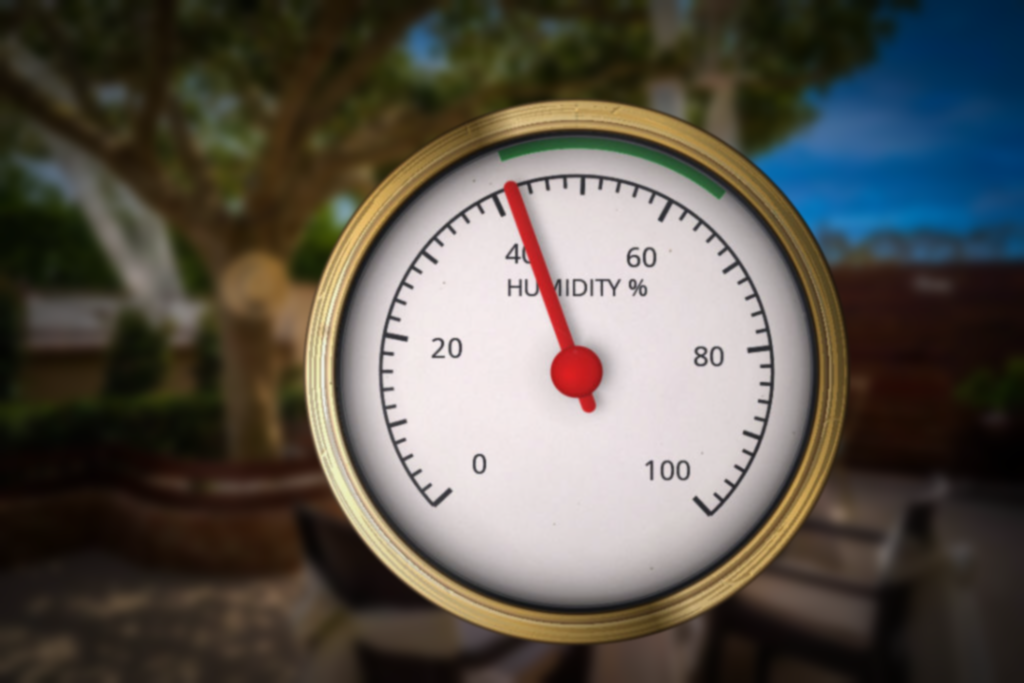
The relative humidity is 42 (%)
